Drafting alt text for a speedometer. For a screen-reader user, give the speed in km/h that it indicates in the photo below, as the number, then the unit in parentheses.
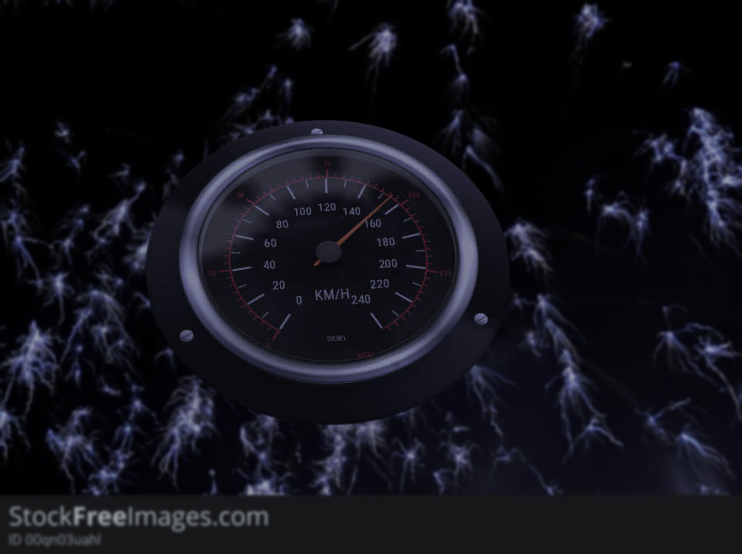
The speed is 155 (km/h)
